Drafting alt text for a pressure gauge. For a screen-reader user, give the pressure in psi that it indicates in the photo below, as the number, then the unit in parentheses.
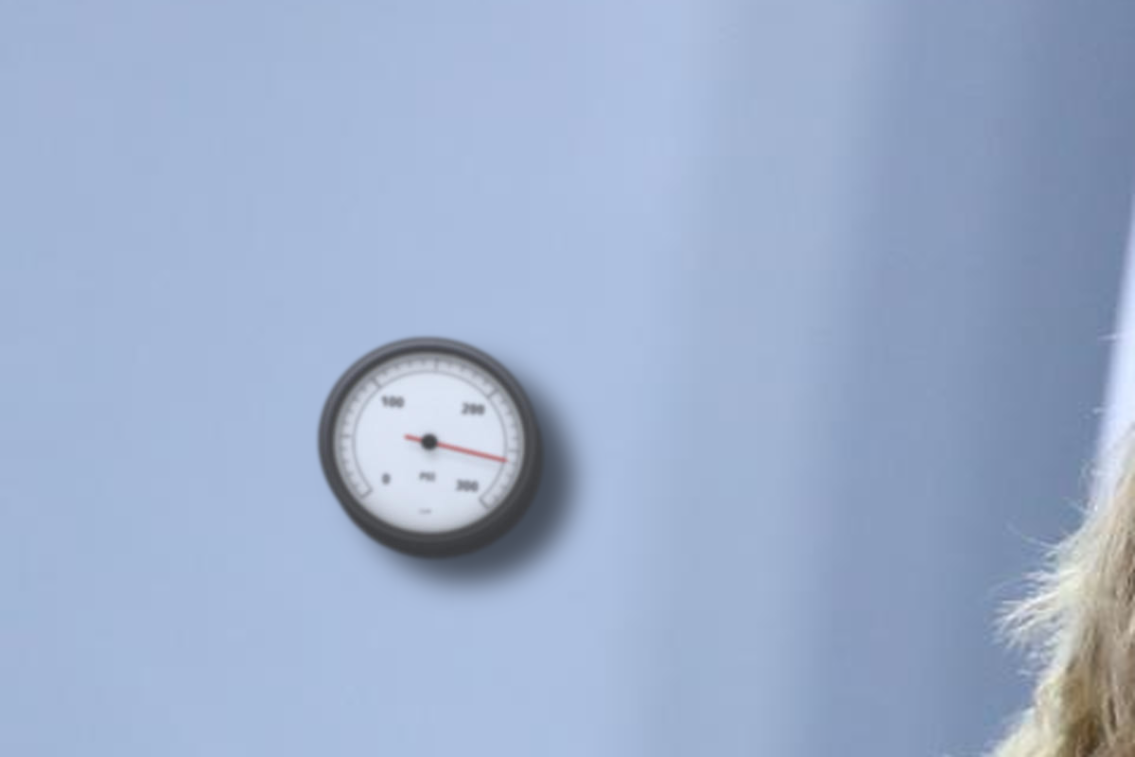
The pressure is 260 (psi)
